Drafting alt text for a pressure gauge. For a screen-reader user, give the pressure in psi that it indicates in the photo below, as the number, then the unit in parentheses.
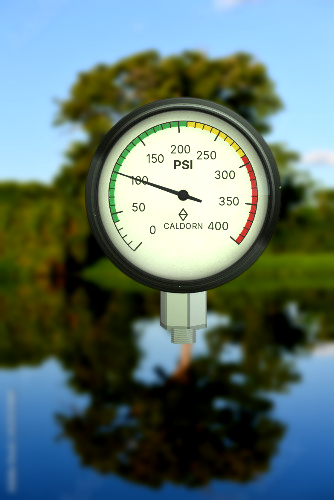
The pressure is 100 (psi)
